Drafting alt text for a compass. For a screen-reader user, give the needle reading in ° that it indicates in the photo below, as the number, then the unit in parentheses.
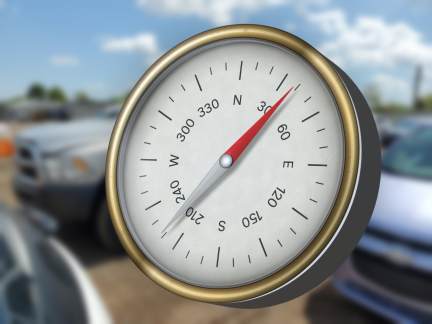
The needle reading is 40 (°)
